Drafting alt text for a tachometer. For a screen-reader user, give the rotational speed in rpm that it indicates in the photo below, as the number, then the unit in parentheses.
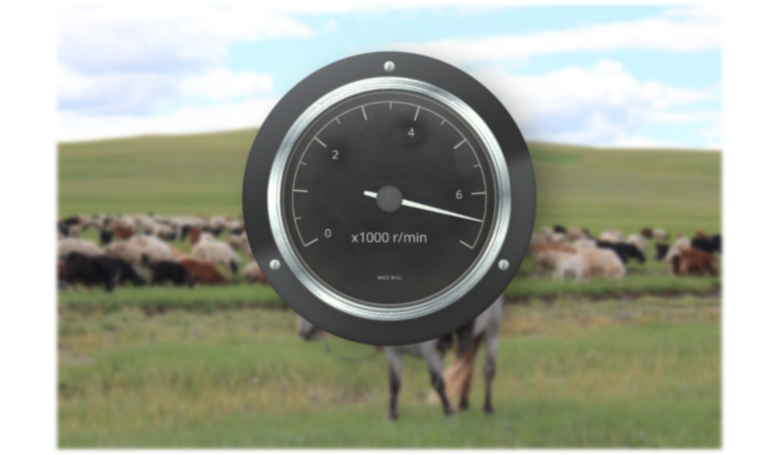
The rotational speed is 6500 (rpm)
